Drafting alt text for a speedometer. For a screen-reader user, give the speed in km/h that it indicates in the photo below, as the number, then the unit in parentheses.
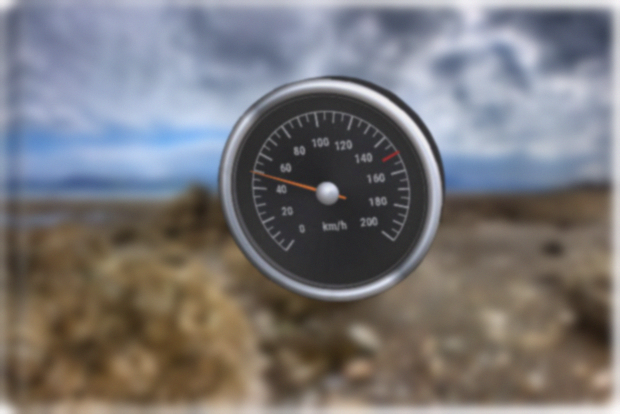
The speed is 50 (km/h)
